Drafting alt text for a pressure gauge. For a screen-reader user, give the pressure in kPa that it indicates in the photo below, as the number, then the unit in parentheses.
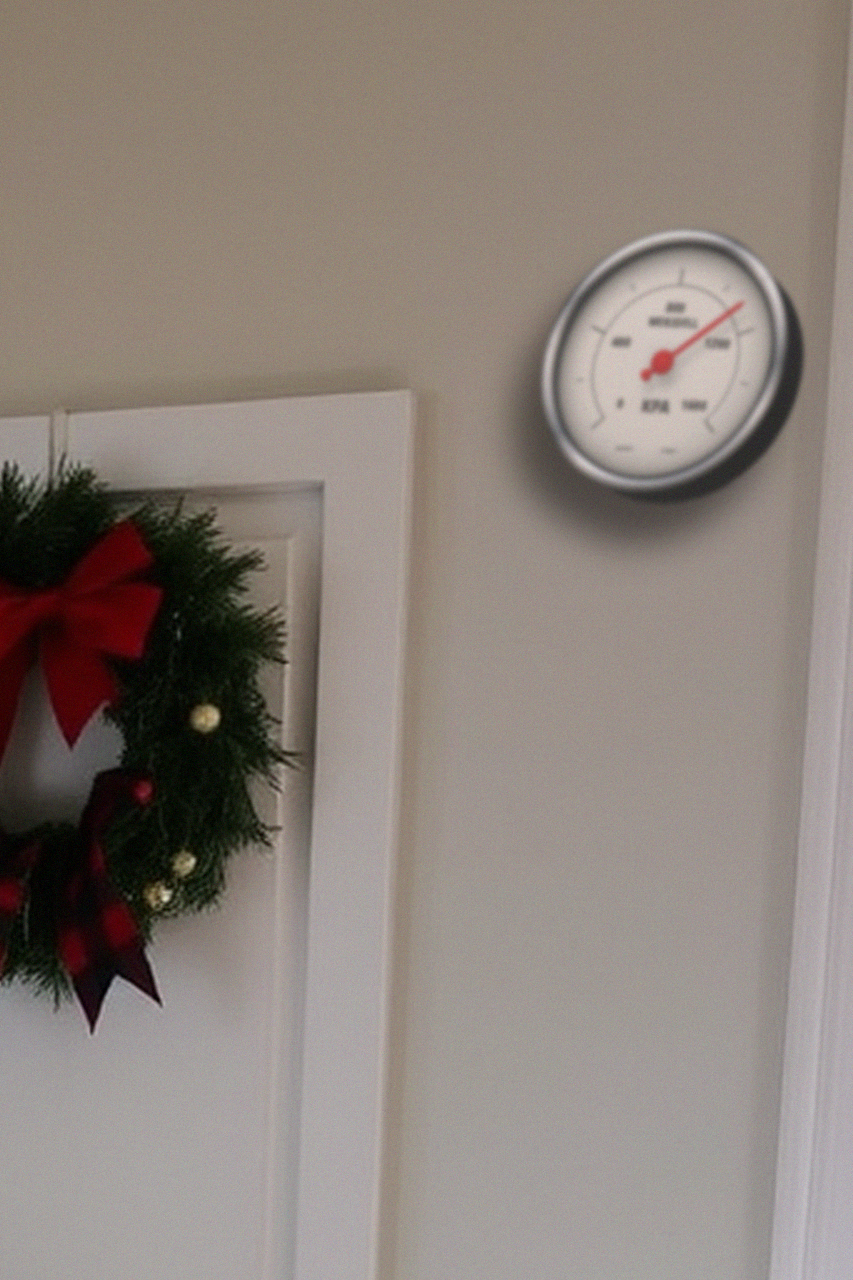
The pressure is 1100 (kPa)
